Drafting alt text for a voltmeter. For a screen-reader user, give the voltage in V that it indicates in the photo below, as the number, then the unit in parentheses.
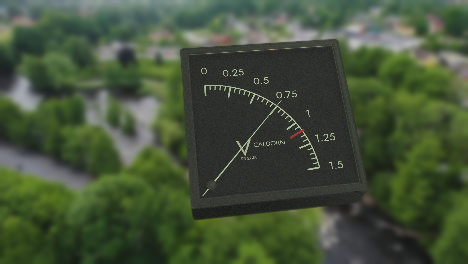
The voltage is 0.75 (V)
